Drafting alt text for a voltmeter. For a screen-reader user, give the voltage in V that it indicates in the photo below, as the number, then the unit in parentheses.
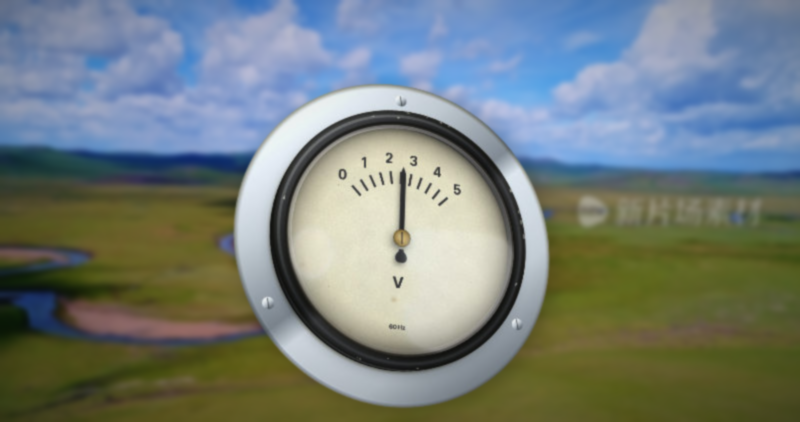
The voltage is 2.5 (V)
